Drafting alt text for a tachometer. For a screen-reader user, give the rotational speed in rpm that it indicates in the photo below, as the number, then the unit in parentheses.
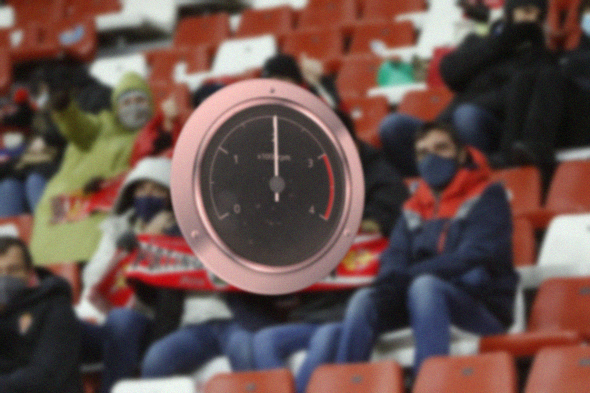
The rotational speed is 2000 (rpm)
